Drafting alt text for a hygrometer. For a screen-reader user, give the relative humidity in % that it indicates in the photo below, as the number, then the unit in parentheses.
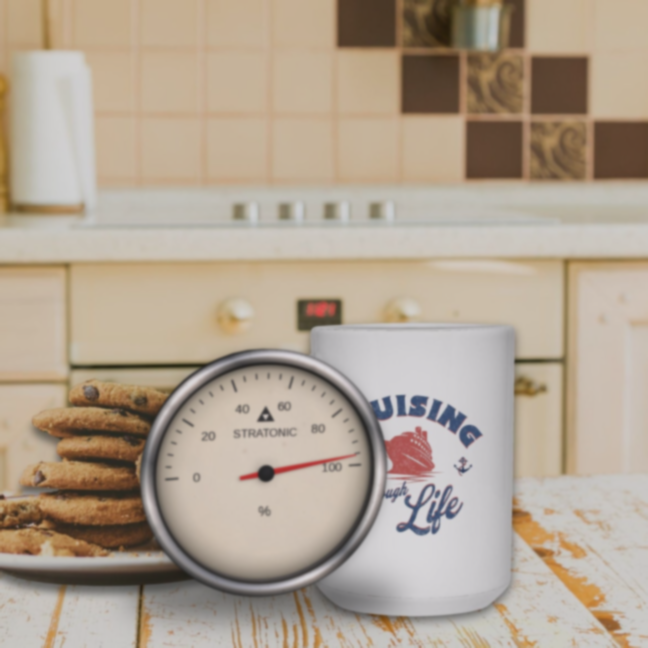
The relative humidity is 96 (%)
